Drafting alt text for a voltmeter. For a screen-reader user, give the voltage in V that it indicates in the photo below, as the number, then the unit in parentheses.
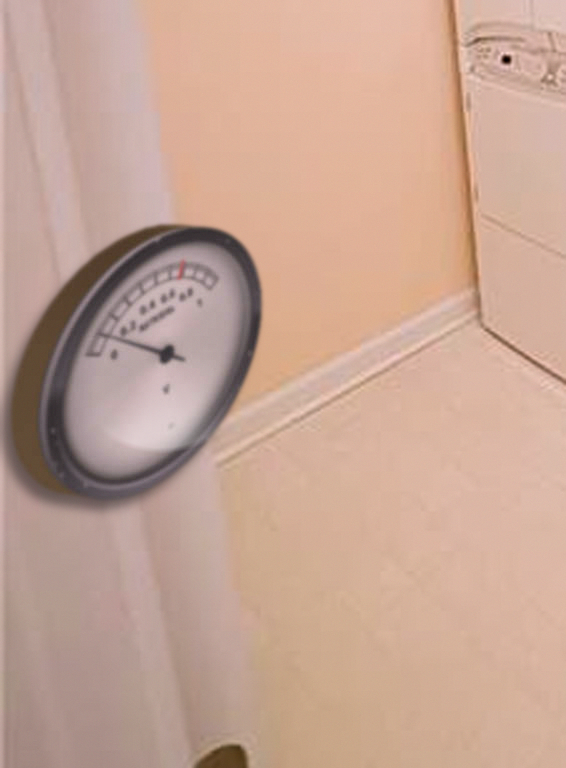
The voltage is 0.1 (V)
